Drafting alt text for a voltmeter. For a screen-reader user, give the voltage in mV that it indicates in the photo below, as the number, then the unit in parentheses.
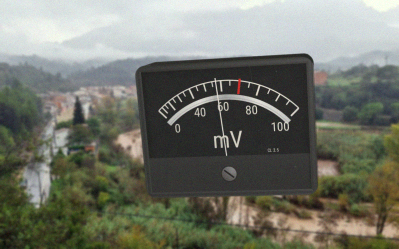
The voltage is 57.5 (mV)
